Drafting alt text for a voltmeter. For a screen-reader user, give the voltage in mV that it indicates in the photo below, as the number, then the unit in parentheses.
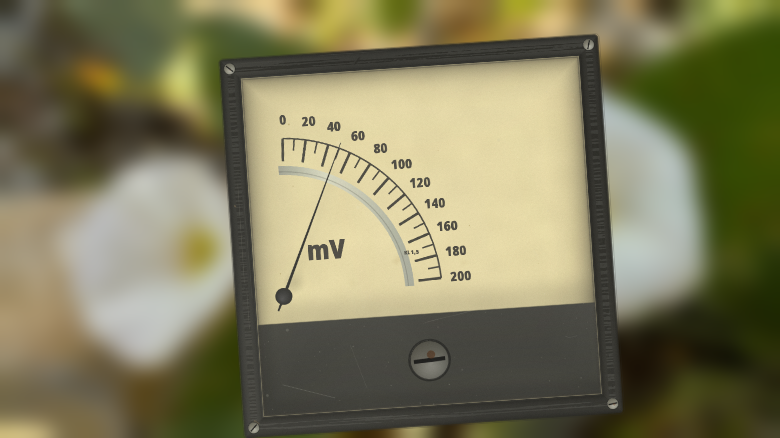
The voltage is 50 (mV)
